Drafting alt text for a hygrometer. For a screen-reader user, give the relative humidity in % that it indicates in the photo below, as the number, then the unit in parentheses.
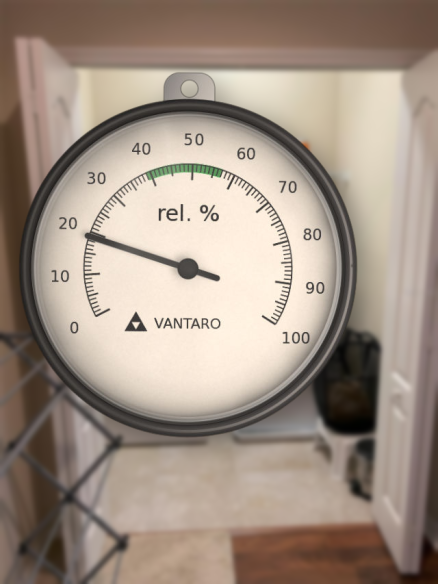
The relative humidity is 19 (%)
